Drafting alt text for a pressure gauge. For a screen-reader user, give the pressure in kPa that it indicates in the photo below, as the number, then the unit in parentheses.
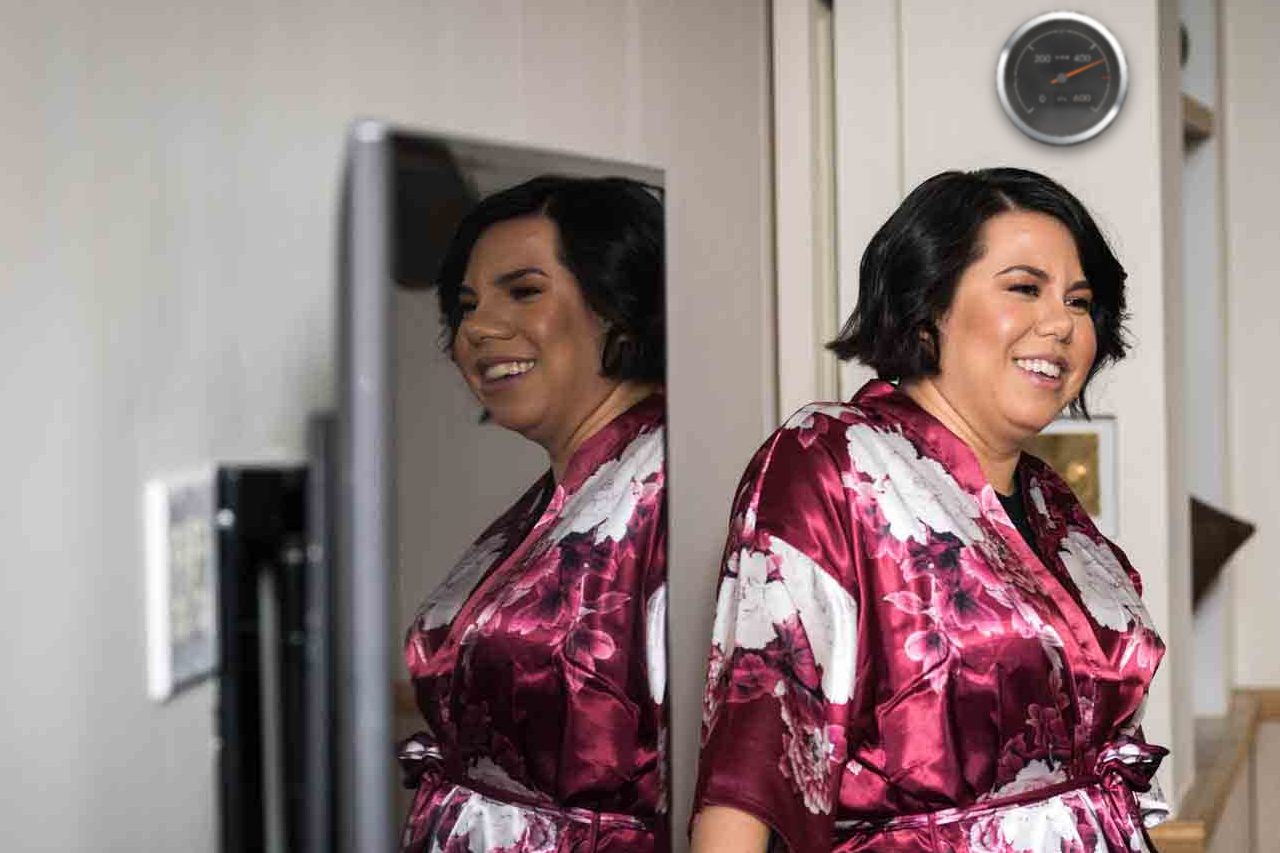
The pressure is 450 (kPa)
